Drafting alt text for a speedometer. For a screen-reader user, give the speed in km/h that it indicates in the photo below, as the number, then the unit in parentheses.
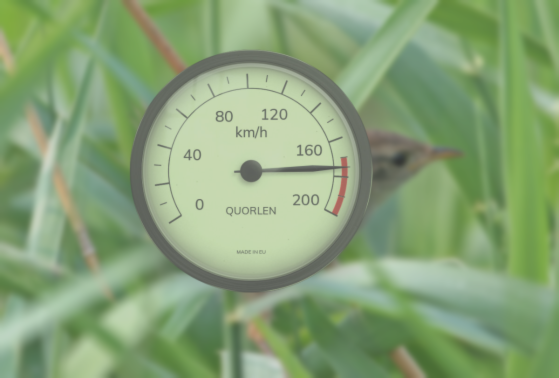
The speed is 175 (km/h)
